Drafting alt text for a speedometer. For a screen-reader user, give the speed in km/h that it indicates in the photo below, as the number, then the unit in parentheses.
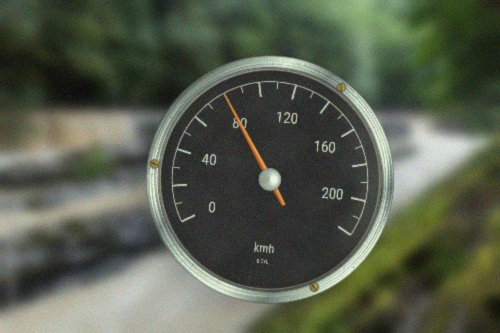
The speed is 80 (km/h)
